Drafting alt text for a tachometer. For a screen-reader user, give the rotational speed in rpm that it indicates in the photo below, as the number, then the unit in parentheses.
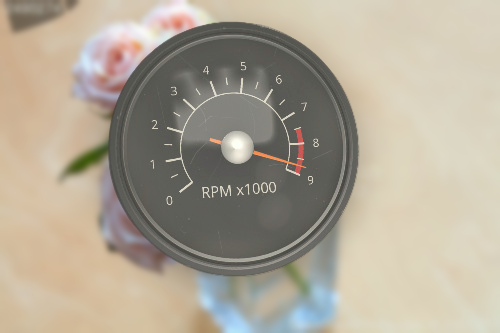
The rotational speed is 8750 (rpm)
